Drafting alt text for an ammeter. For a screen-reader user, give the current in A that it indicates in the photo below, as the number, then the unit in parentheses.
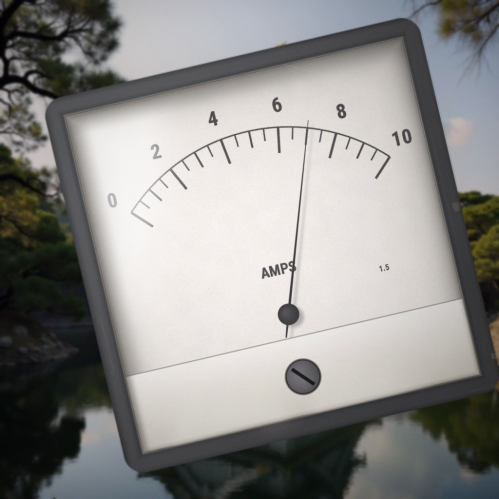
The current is 7 (A)
